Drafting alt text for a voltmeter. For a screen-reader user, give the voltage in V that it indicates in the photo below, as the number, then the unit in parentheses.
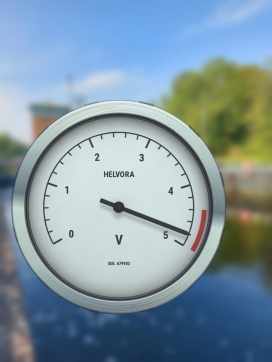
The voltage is 4.8 (V)
